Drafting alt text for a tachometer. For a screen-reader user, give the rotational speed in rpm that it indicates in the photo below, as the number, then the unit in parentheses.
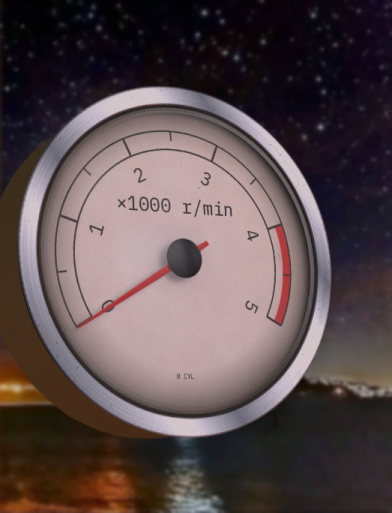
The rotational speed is 0 (rpm)
